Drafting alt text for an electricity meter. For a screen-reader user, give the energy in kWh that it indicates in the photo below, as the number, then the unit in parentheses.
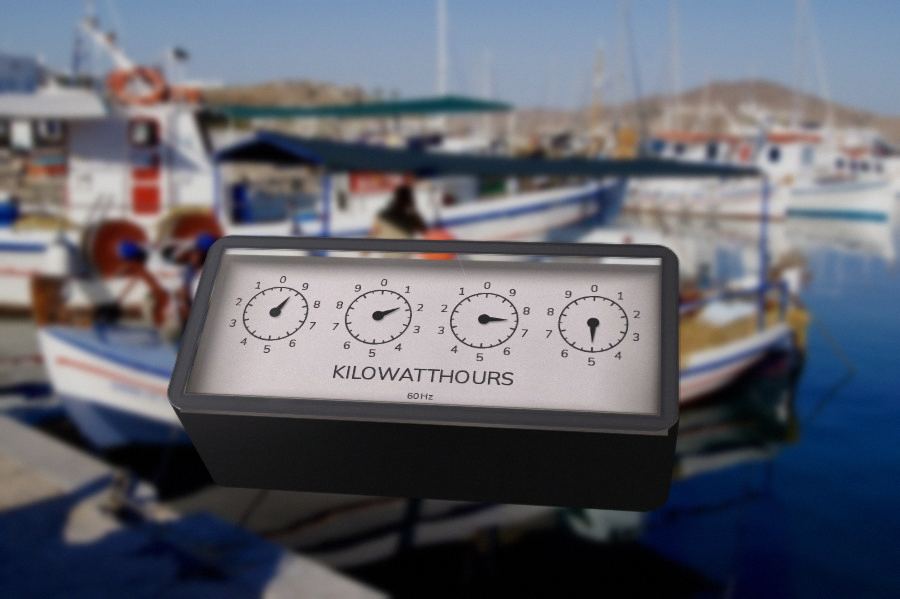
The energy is 9175 (kWh)
